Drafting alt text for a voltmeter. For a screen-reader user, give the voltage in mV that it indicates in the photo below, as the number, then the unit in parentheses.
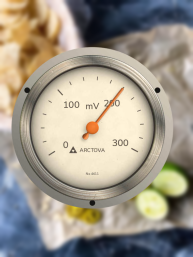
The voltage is 200 (mV)
